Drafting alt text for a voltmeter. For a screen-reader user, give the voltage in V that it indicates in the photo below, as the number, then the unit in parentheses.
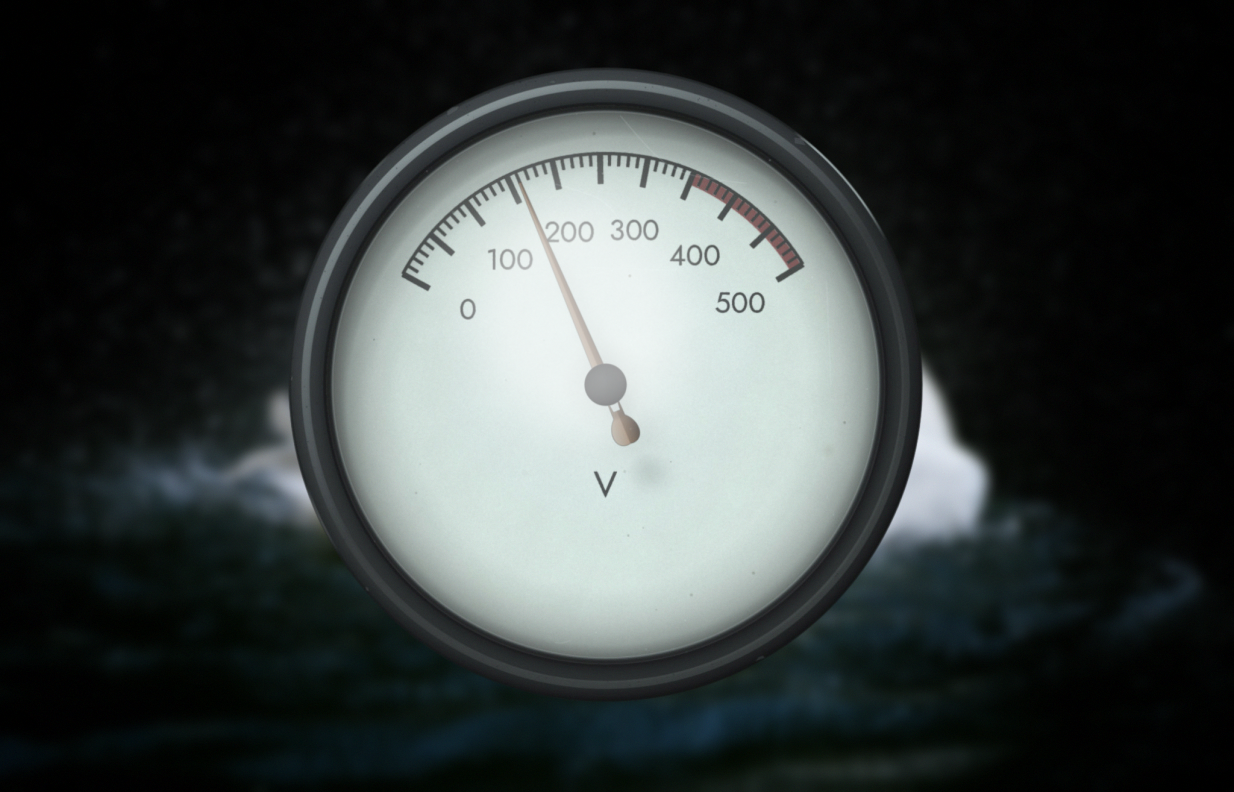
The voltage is 160 (V)
